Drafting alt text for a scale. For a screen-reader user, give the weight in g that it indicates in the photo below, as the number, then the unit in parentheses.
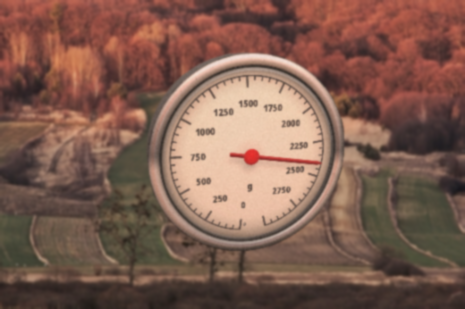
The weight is 2400 (g)
